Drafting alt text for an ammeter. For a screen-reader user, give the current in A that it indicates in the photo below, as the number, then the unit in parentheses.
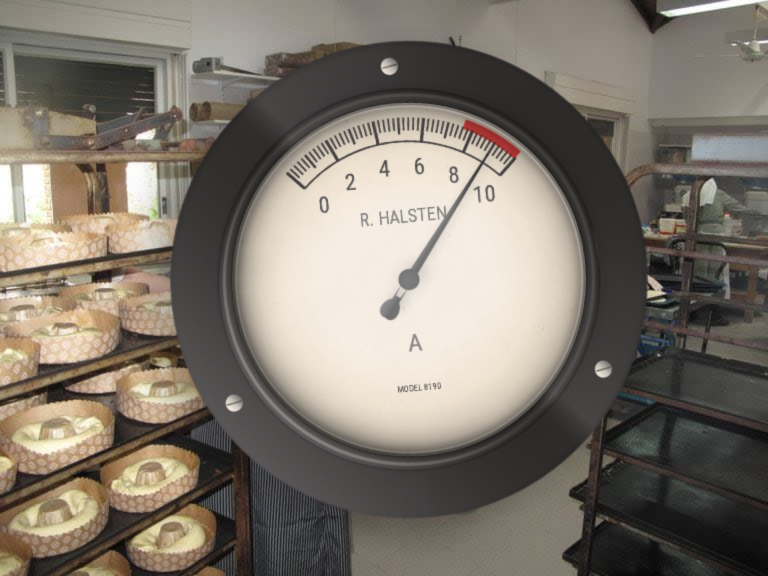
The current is 9 (A)
